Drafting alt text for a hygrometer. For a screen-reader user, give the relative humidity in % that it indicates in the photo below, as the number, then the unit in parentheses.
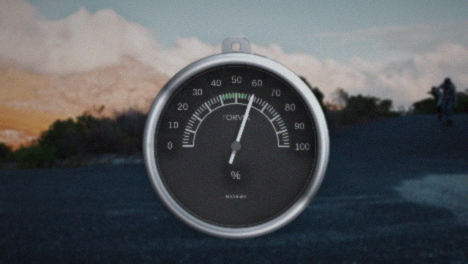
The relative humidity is 60 (%)
